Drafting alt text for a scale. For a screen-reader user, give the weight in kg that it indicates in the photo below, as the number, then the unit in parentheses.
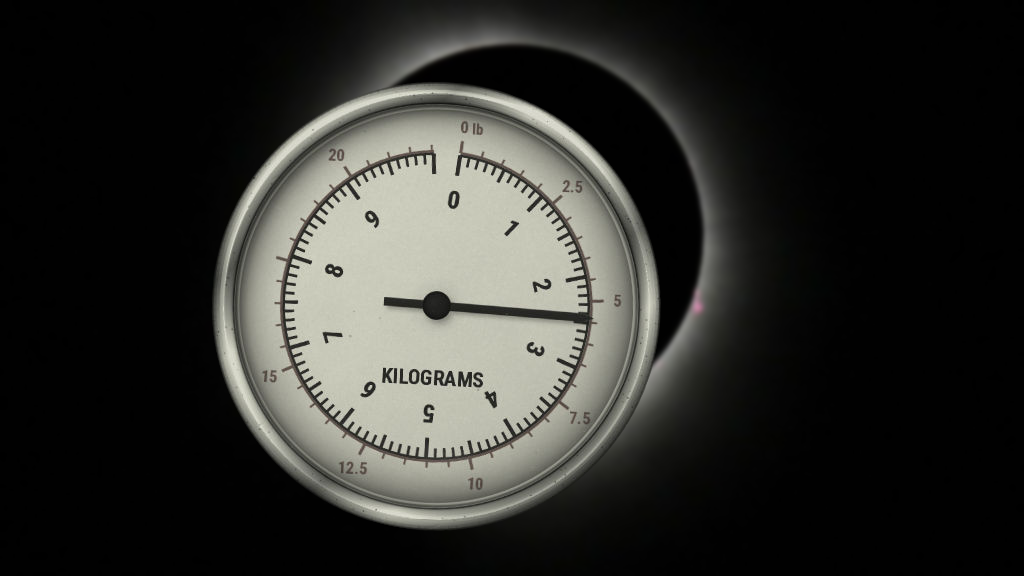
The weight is 2.45 (kg)
